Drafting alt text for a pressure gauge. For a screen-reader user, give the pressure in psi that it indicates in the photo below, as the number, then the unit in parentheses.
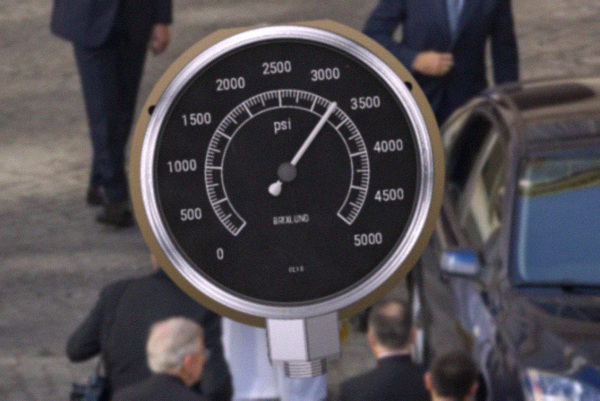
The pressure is 3250 (psi)
